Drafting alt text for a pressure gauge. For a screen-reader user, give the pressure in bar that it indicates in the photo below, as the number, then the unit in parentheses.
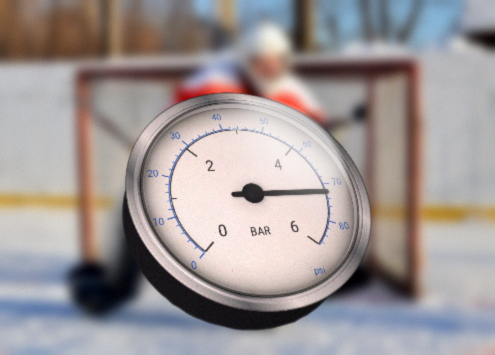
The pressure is 5 (bar)
